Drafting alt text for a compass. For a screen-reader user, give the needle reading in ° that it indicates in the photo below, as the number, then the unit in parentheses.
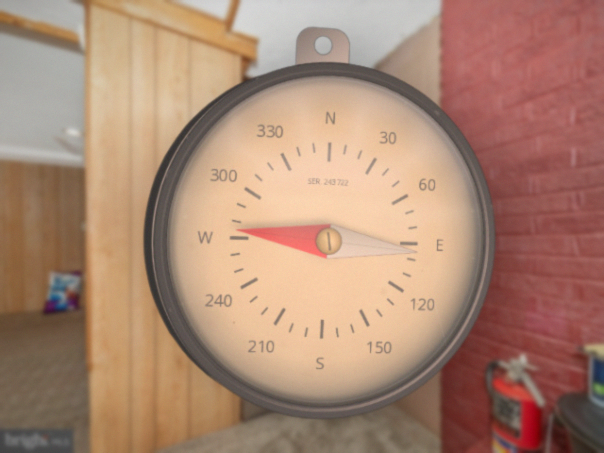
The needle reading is 275 (°)
